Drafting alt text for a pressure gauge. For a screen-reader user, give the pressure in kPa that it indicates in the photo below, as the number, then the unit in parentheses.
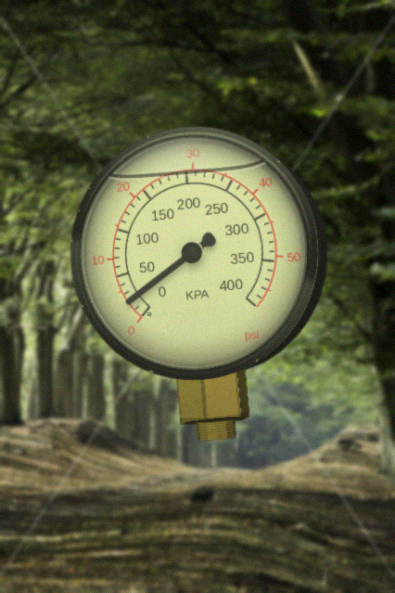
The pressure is 20 (kPa)
